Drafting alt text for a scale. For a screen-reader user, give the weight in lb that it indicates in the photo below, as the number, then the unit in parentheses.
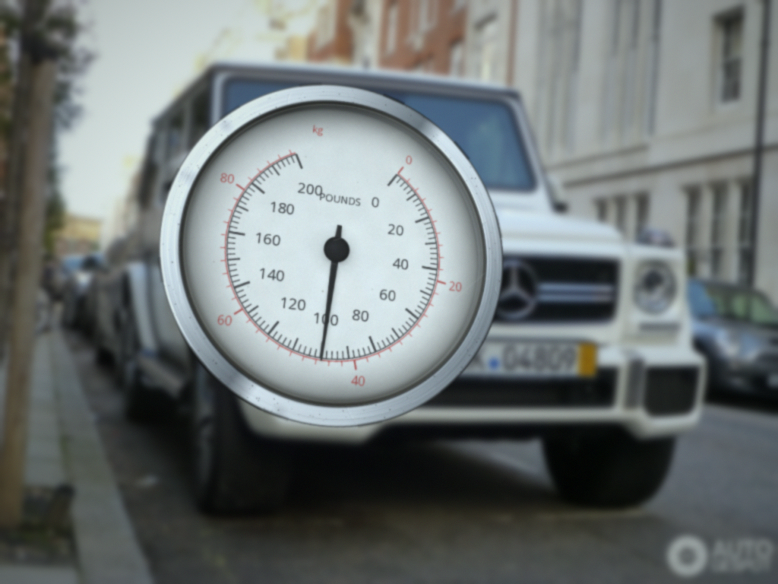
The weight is 100 (lb)
